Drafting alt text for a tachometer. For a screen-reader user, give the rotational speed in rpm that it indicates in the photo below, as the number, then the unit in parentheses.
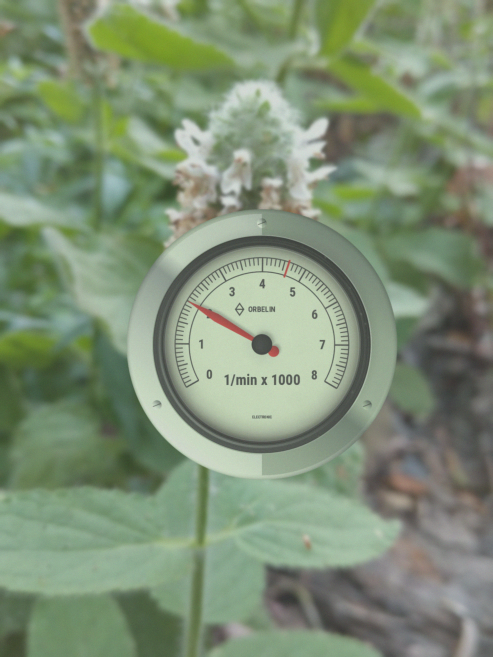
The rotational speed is 2000 (rpm)
